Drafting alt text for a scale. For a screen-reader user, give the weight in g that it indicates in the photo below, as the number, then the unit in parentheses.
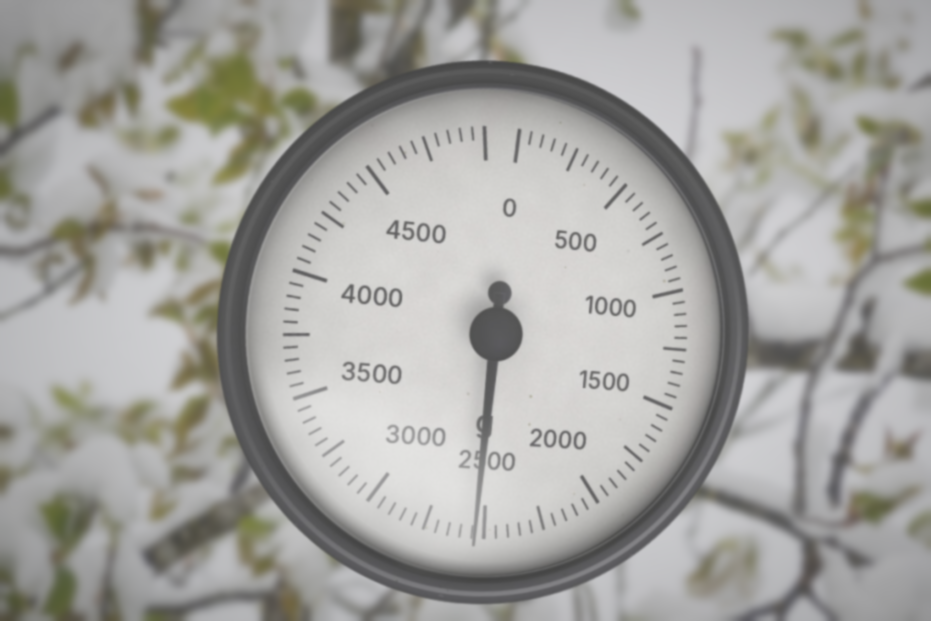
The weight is 2550 (g)
